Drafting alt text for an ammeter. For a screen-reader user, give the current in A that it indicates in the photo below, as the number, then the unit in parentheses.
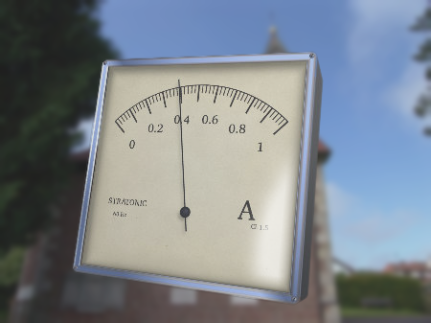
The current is 0.4 (A)
